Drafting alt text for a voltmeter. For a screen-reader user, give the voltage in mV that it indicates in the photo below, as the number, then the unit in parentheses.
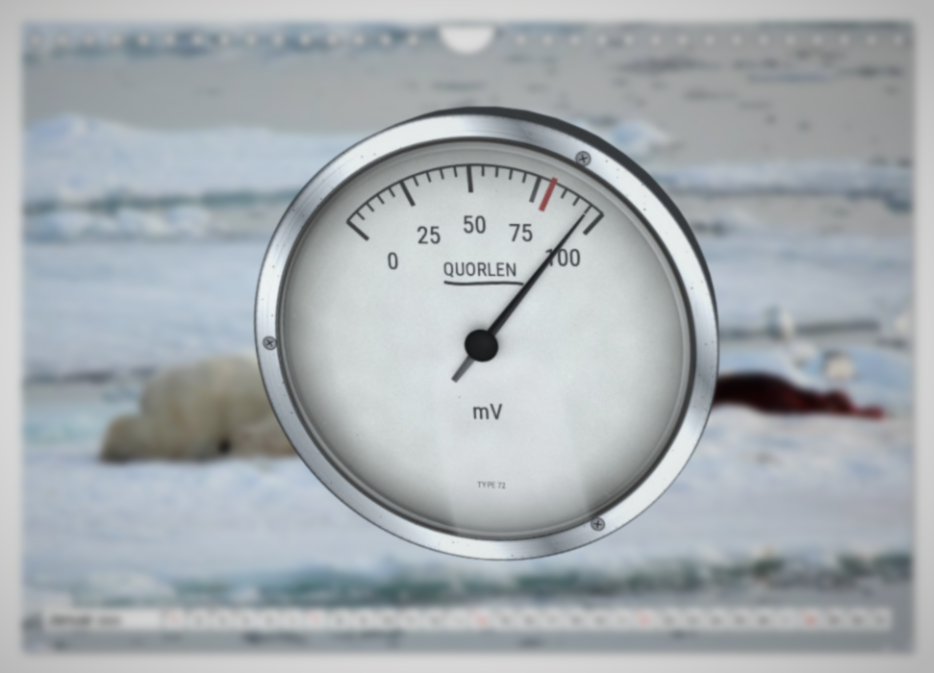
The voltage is 95 (mV)
